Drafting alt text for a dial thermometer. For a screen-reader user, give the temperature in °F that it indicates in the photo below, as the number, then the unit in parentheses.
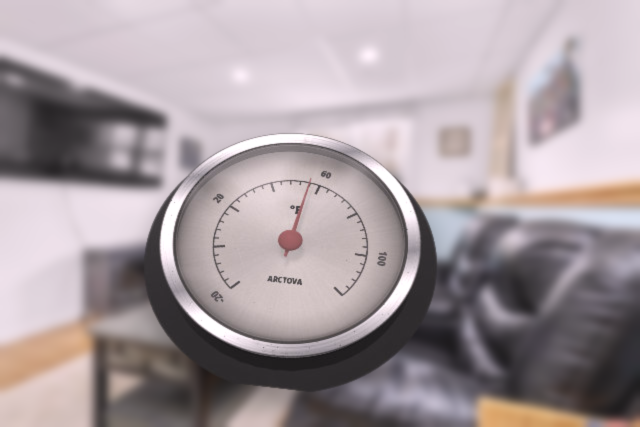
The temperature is 56 (°F)
